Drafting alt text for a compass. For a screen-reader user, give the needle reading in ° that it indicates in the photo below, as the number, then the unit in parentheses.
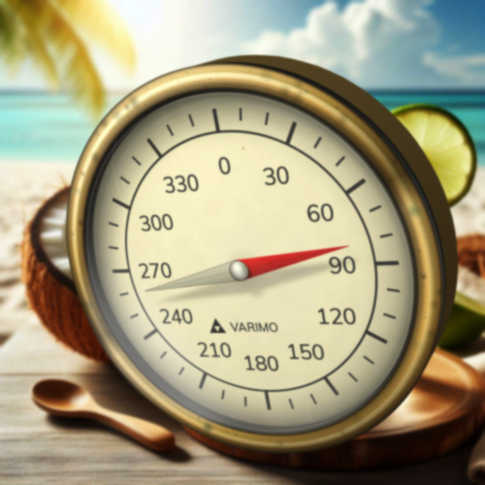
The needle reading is 80 (°)
